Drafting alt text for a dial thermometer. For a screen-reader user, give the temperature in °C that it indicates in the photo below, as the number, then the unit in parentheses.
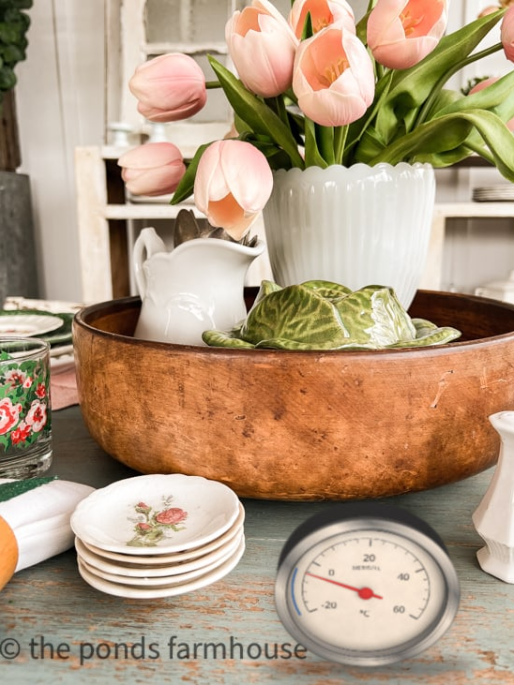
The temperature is -4 (°C)
